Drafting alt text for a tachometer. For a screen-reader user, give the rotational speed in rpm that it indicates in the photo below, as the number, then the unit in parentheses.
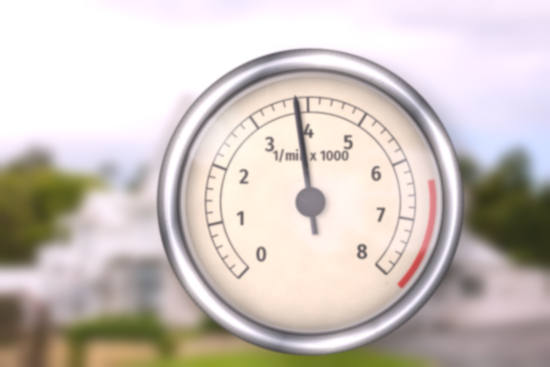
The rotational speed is 3800 (rpm)
